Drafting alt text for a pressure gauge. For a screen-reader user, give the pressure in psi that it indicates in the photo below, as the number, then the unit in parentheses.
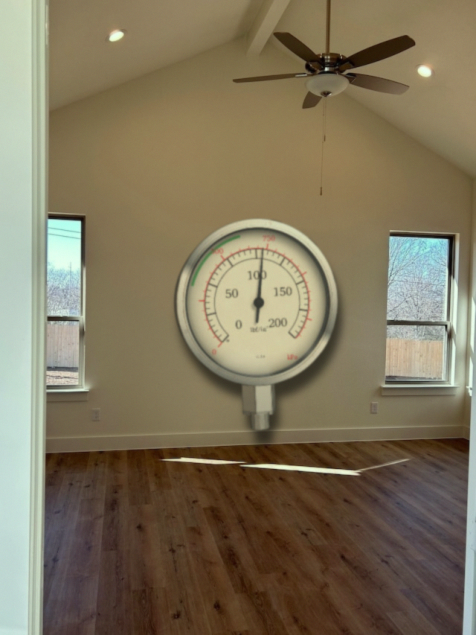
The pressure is 105 (psi)
